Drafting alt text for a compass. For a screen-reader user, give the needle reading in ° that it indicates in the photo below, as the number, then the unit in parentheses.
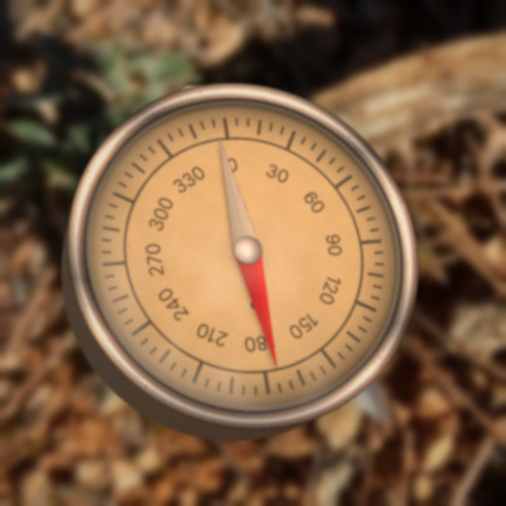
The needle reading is 175 (°)
